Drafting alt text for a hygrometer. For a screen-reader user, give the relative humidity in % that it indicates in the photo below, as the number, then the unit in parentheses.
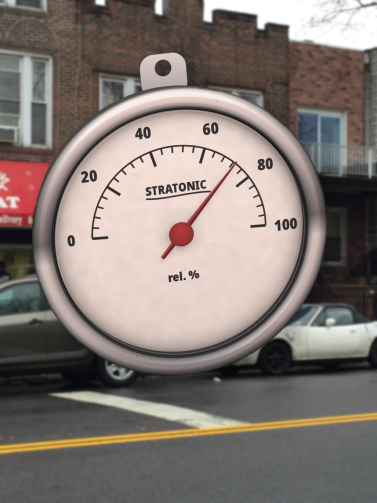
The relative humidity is 72 (%)
